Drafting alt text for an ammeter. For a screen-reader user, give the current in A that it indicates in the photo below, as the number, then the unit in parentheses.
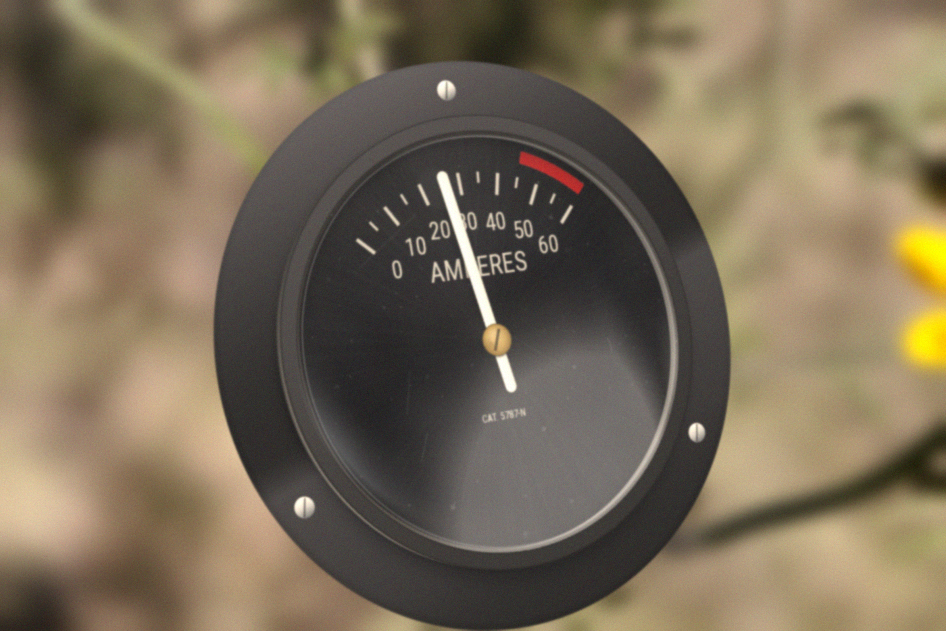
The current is 25 (A)
